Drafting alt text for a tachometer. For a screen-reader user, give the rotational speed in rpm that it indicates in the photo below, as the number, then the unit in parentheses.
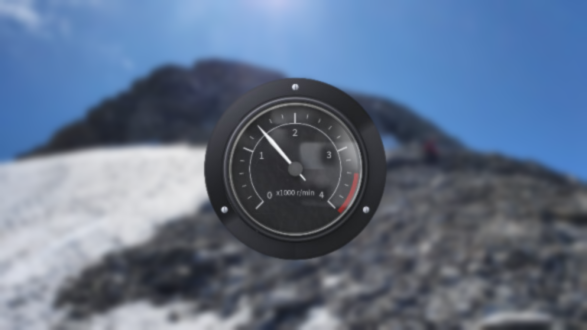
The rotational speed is 1400 (rpm)
